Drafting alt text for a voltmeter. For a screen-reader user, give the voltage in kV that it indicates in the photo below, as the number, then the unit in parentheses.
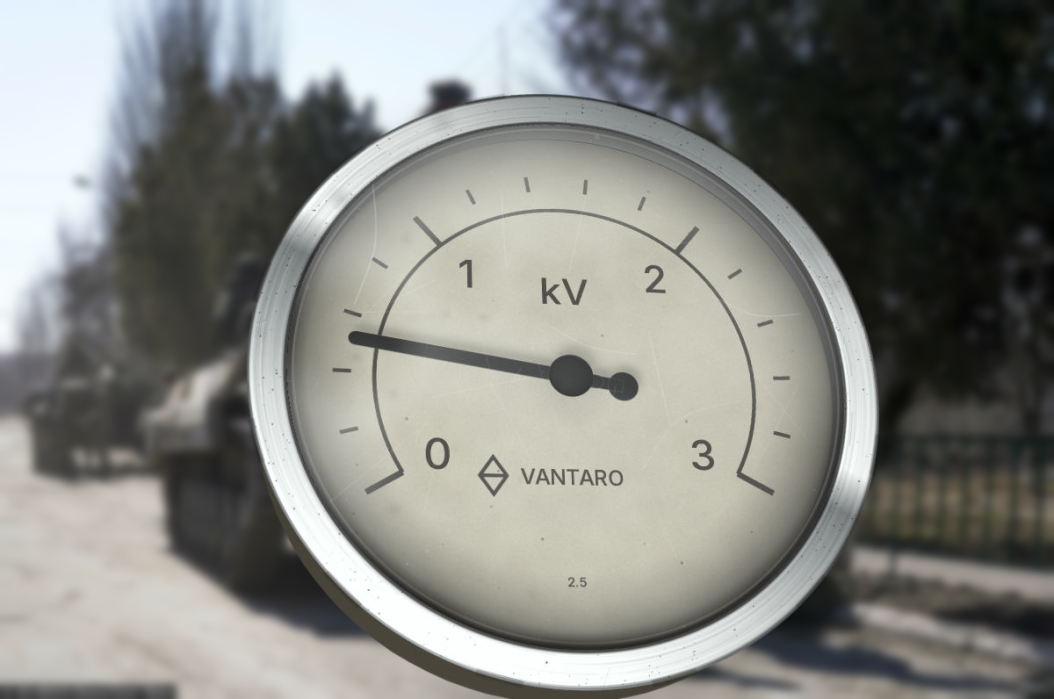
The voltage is 0.5 (kV)
